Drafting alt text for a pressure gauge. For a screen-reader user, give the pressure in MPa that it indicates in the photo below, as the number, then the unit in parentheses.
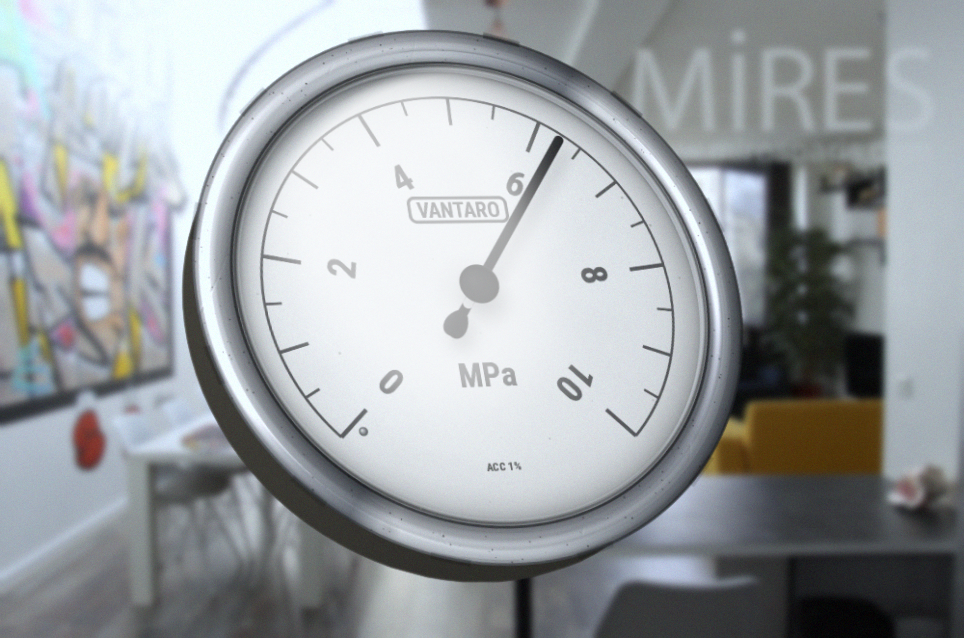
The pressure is 6.25 (MPa)
